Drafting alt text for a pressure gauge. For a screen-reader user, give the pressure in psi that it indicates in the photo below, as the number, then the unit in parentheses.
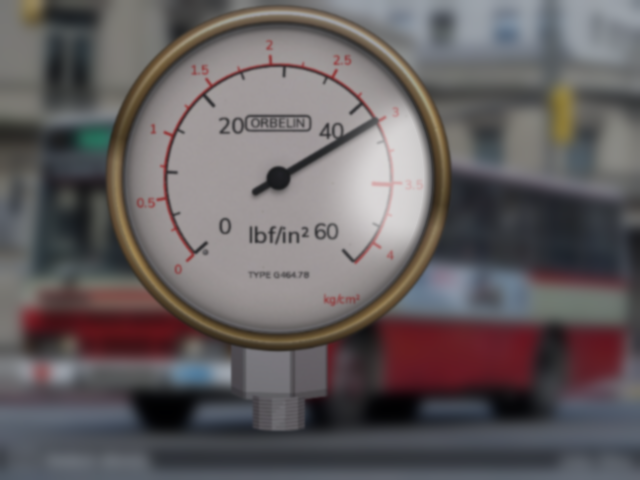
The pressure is 42.5 (psi)
